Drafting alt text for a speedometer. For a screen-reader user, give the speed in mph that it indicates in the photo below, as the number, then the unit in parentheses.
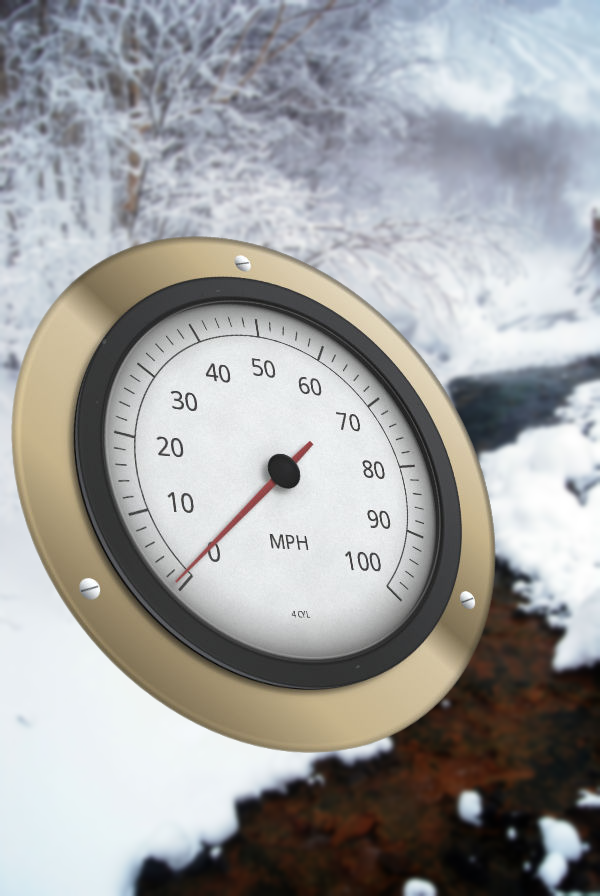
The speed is 1 (mph)
